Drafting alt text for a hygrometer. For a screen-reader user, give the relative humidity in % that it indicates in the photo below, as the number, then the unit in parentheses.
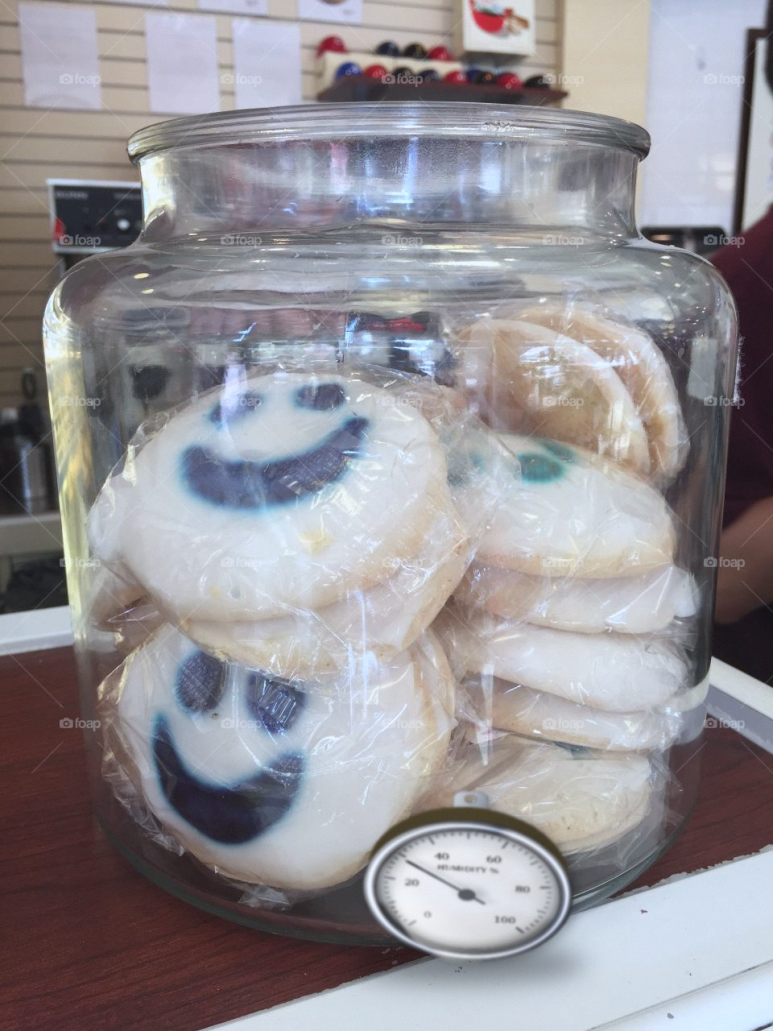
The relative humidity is 30 (%)
